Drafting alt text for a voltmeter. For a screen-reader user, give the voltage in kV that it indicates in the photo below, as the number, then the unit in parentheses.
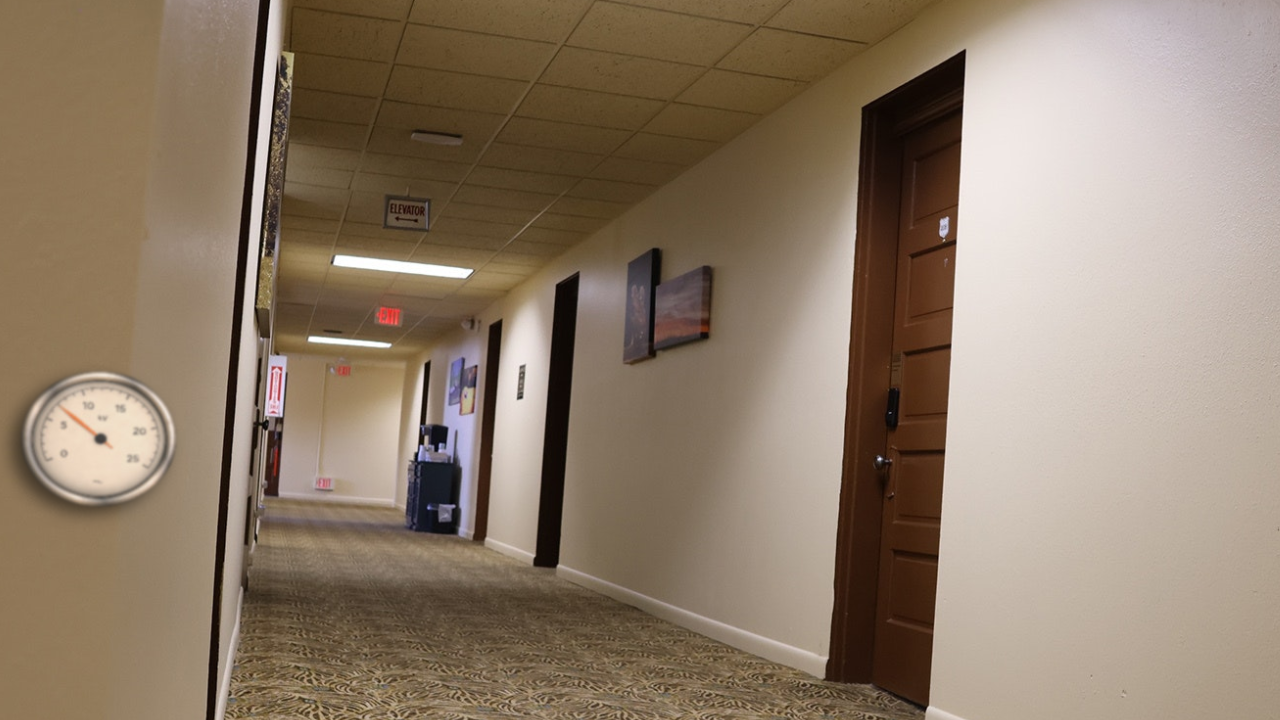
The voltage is 7 (kV)
